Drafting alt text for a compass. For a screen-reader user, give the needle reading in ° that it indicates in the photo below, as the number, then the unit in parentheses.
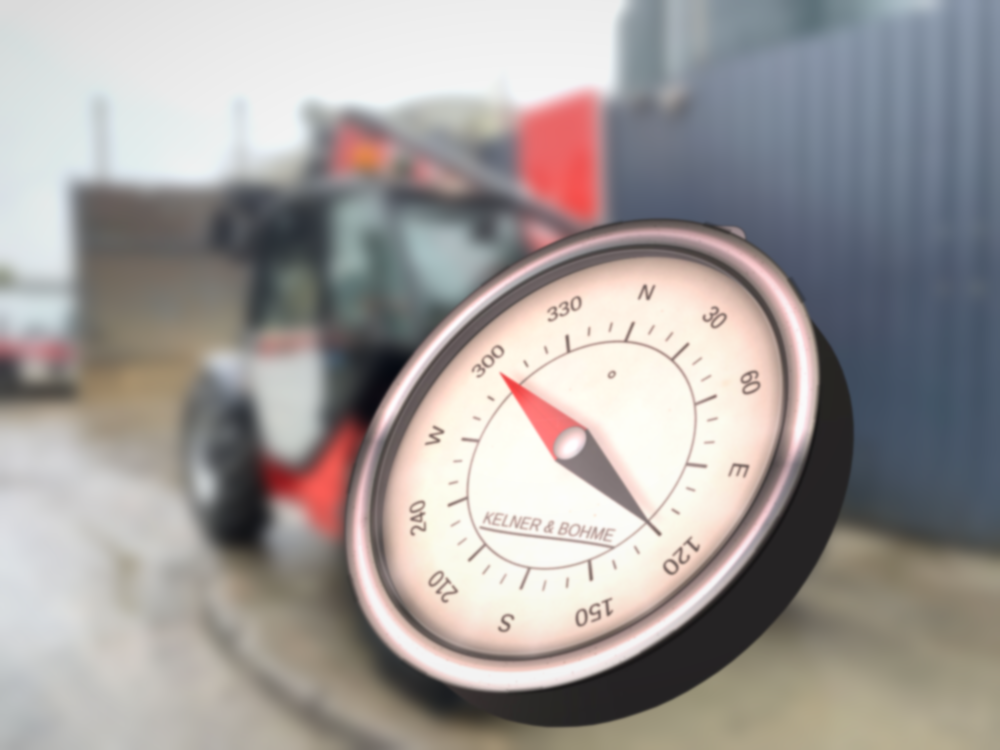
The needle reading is 300 (°)
